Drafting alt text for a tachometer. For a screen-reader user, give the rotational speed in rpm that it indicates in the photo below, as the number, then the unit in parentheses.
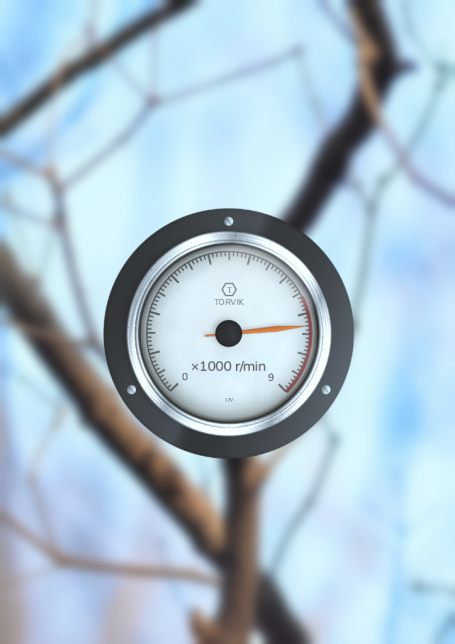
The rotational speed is 7300 (rpm)
